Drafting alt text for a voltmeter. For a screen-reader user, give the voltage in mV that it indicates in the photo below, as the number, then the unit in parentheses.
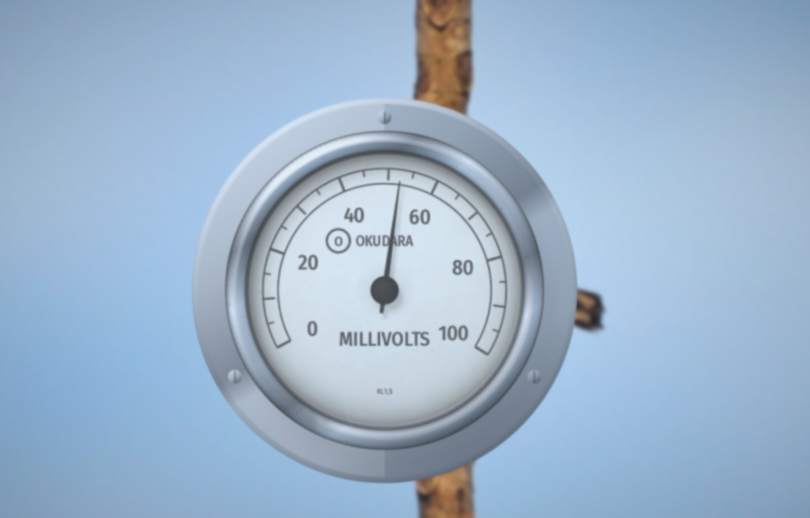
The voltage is 52.5 (mV)
